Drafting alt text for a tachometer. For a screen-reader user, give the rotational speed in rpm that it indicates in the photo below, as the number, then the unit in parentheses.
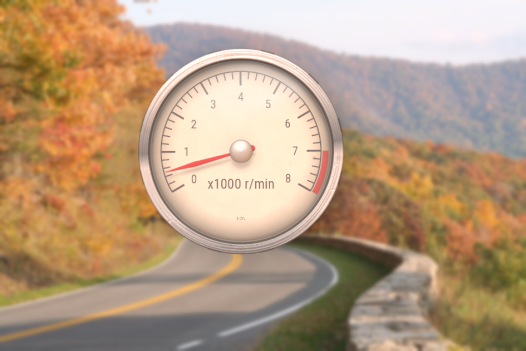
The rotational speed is 500 (rpm)
